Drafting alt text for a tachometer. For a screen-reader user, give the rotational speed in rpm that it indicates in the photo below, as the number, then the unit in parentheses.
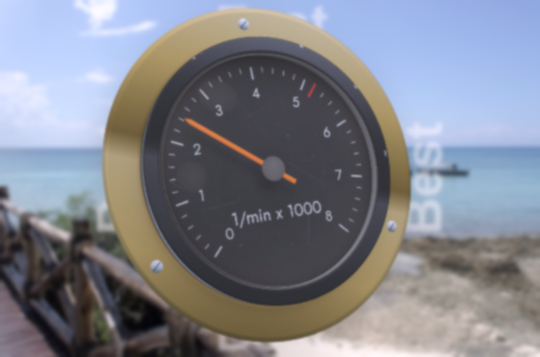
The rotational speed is 2400 (rpm)
